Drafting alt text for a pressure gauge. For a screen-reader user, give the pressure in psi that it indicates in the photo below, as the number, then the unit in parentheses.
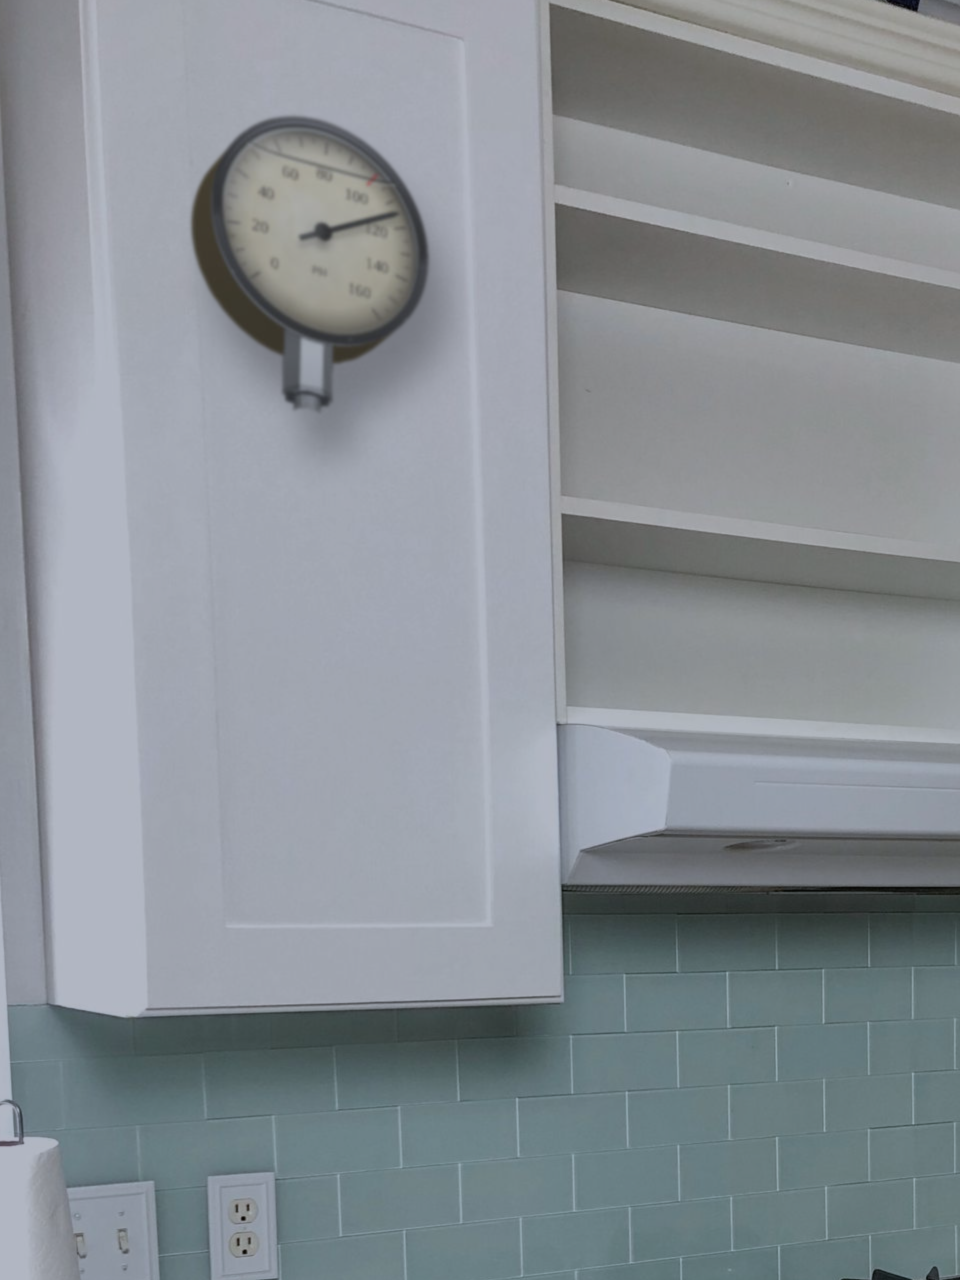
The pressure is 115 (psi)
